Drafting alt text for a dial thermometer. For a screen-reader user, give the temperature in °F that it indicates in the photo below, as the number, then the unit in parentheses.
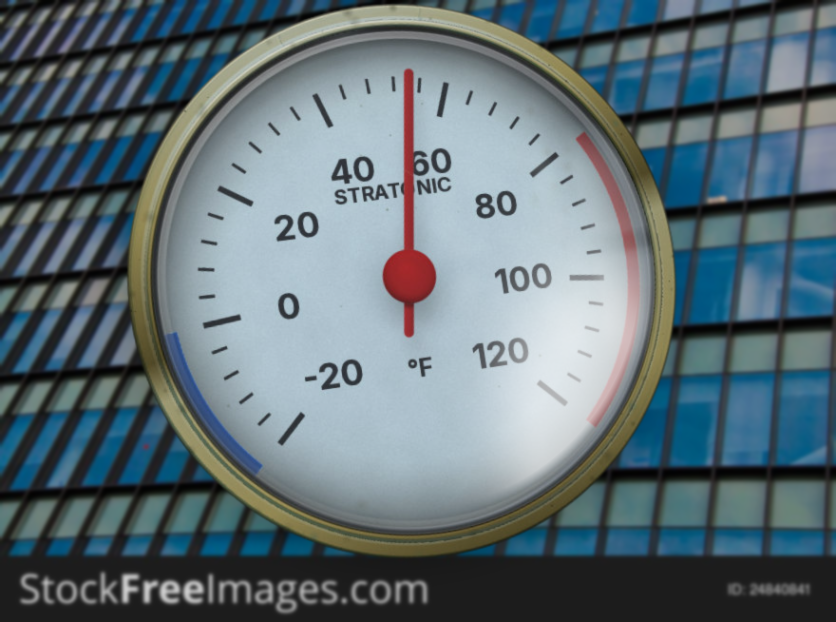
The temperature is 54 (°F)
